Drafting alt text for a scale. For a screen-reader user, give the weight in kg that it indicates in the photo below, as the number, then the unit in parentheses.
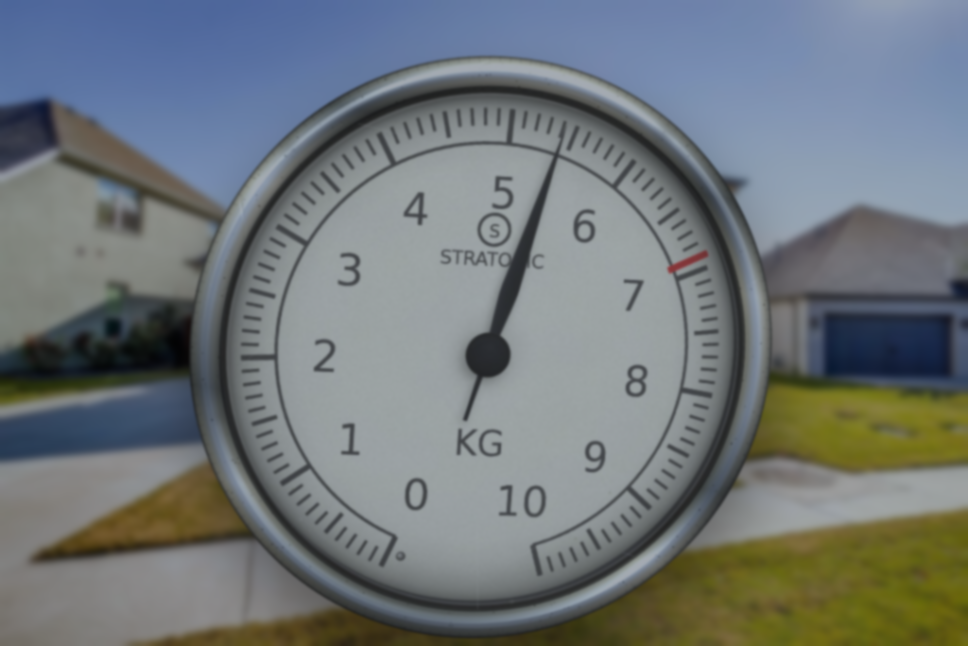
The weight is 5.4 (kg)
